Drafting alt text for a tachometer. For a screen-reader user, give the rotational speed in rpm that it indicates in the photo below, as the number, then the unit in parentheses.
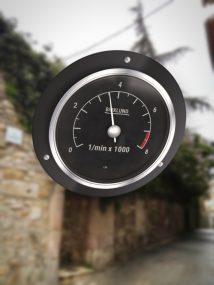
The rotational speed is 3500 (rpm)
